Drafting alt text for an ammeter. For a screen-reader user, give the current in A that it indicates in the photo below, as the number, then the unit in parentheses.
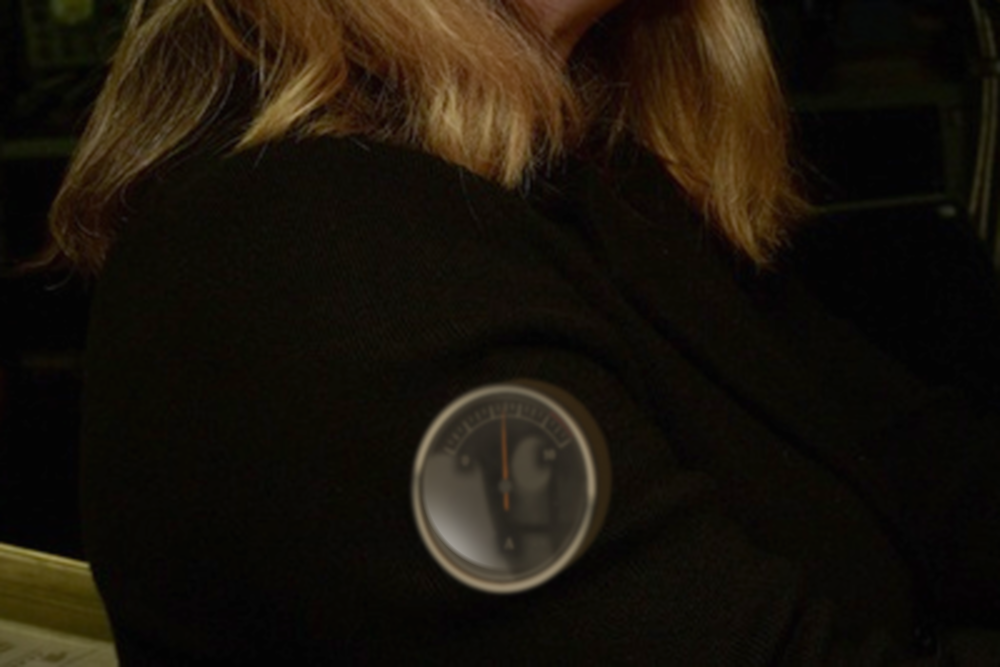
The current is 5 (A)
